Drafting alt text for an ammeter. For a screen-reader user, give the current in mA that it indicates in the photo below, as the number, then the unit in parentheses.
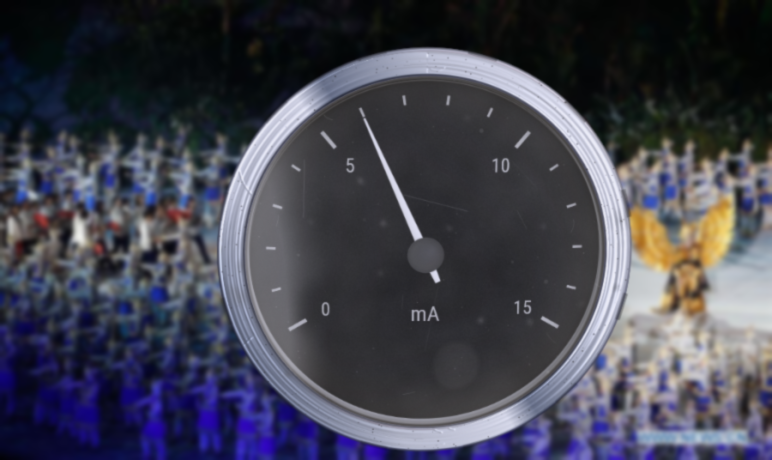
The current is 6 (mA)
